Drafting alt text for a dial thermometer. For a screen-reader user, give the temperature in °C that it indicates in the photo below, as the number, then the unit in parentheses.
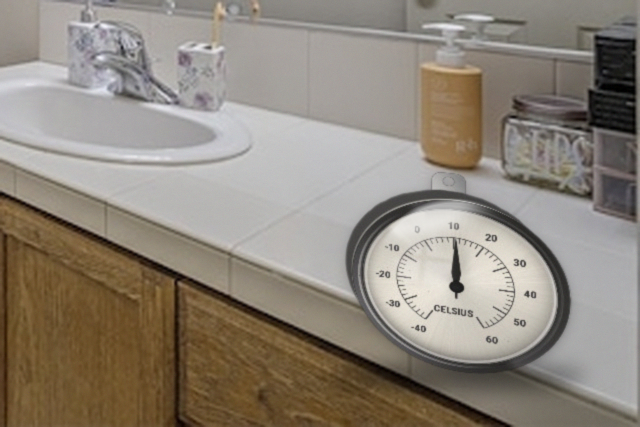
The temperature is 10 (°C)
